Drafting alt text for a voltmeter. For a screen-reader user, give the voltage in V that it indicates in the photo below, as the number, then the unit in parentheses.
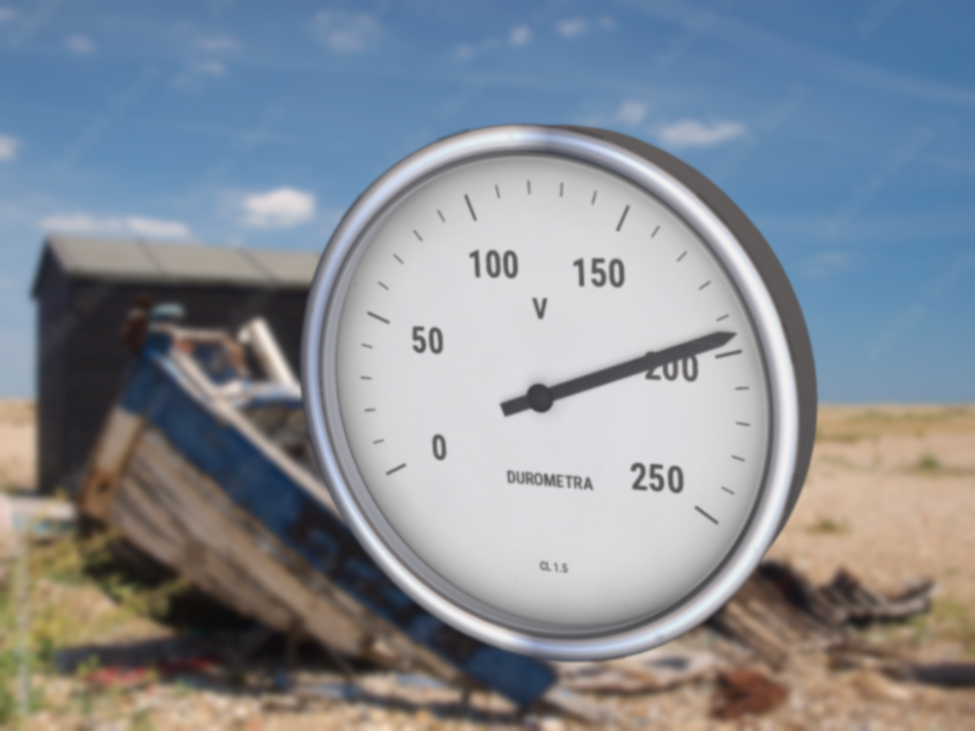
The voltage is 195 (V)
